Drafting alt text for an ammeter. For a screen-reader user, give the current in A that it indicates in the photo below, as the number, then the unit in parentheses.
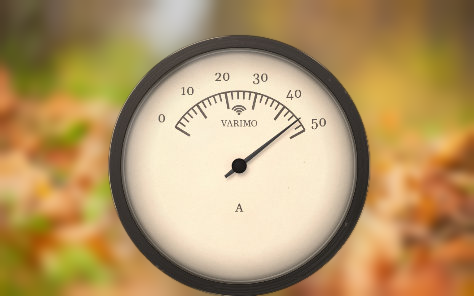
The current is 46 (A)
